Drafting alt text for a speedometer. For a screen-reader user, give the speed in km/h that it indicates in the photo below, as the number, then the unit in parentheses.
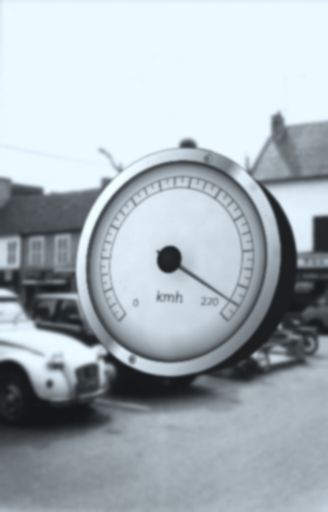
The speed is 210 (km/h)
